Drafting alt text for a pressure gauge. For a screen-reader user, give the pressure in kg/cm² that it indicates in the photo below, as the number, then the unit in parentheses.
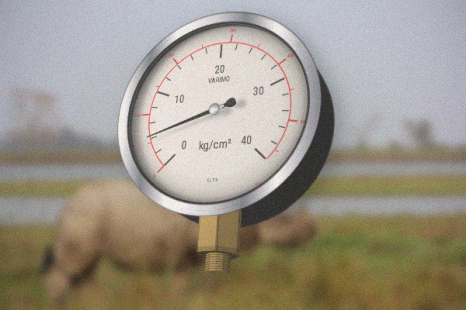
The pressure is 4 (kg/cm²)
